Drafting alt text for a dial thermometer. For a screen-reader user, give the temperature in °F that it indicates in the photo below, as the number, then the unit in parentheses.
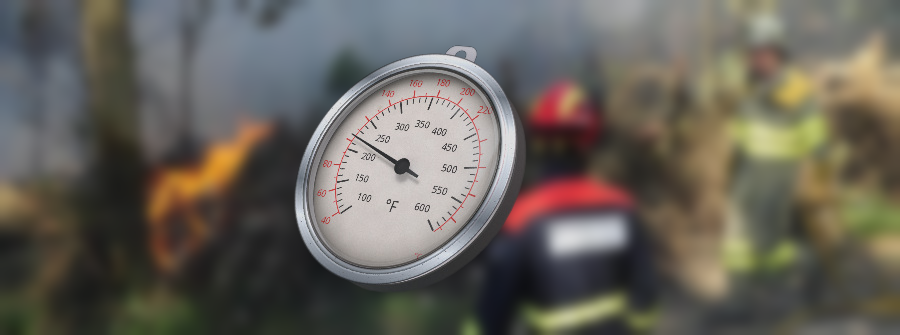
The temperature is 220 (°F)
